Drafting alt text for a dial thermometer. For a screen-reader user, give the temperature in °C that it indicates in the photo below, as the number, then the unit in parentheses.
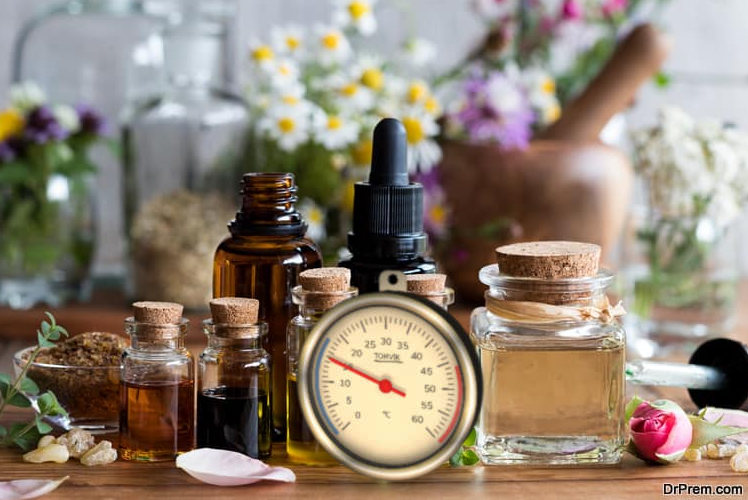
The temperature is 15 (°C)
